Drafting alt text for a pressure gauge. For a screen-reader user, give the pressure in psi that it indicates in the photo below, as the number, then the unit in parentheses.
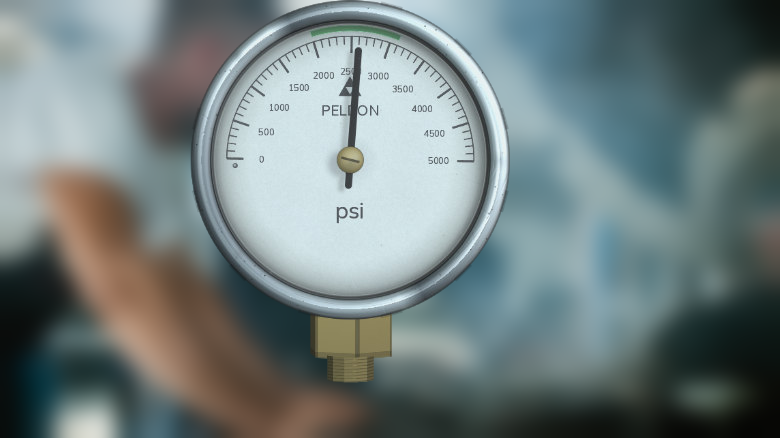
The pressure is 2600 (psi)
